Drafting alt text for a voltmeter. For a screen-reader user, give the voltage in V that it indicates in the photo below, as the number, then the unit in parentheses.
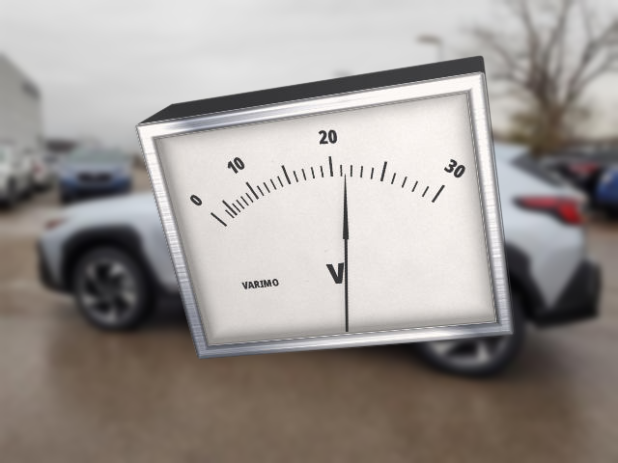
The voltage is 21.5 (V)
